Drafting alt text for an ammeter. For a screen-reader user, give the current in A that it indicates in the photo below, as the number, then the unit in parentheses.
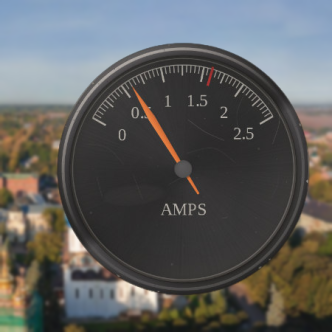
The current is 0.6 (A)
